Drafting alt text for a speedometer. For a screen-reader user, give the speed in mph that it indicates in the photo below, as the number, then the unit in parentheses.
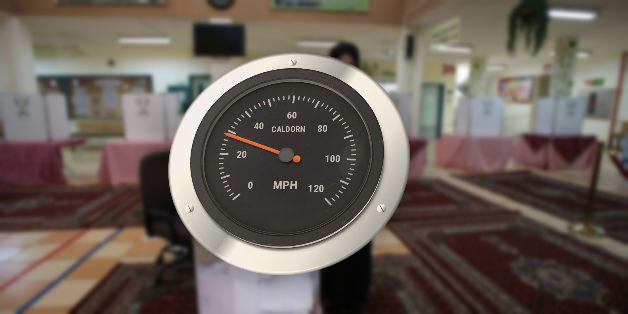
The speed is 28 (mph)
